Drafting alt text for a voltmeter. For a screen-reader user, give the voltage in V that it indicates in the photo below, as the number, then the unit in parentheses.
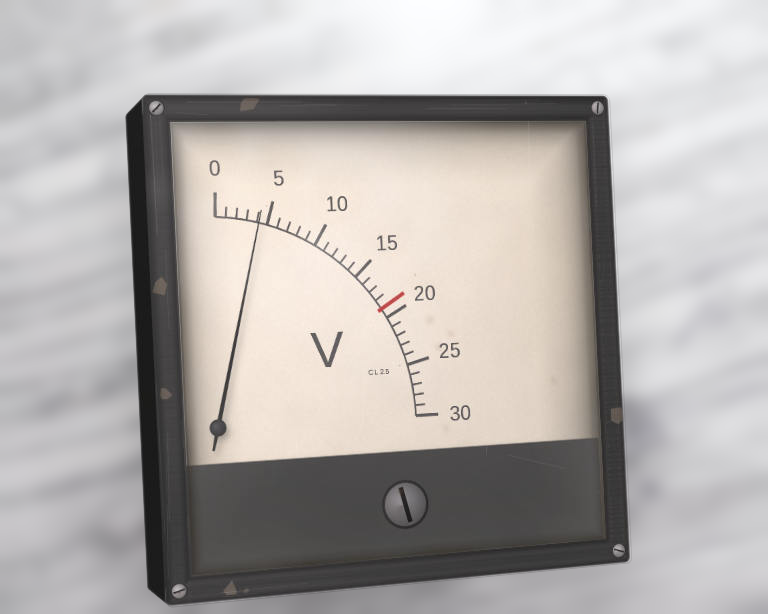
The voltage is 4 (V)
